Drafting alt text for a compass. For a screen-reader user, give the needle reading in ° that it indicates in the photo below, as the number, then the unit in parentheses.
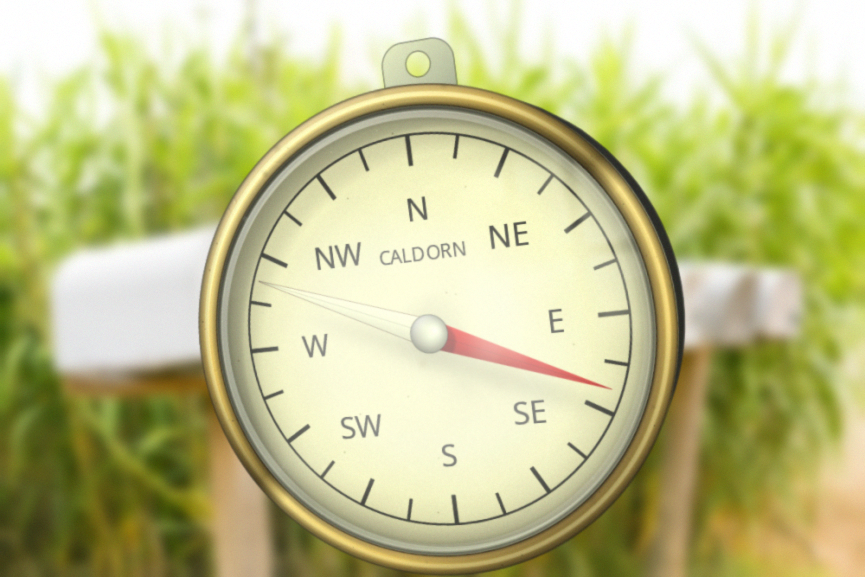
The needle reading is 112.5 (°)
